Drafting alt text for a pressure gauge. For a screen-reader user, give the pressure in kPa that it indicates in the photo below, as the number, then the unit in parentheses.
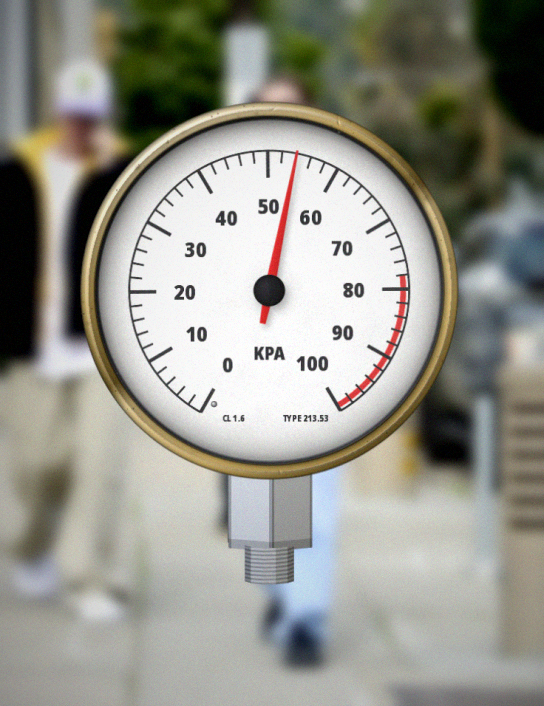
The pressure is 54 (kPa)
